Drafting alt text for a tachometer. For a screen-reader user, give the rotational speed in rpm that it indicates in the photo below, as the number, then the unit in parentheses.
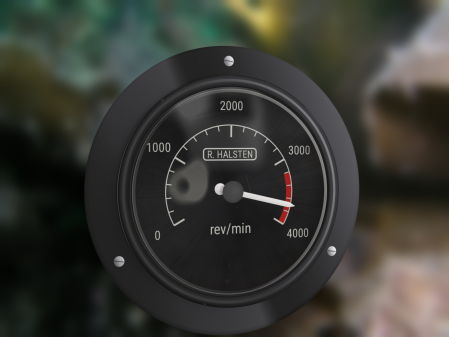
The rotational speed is 3700 (rpm)
